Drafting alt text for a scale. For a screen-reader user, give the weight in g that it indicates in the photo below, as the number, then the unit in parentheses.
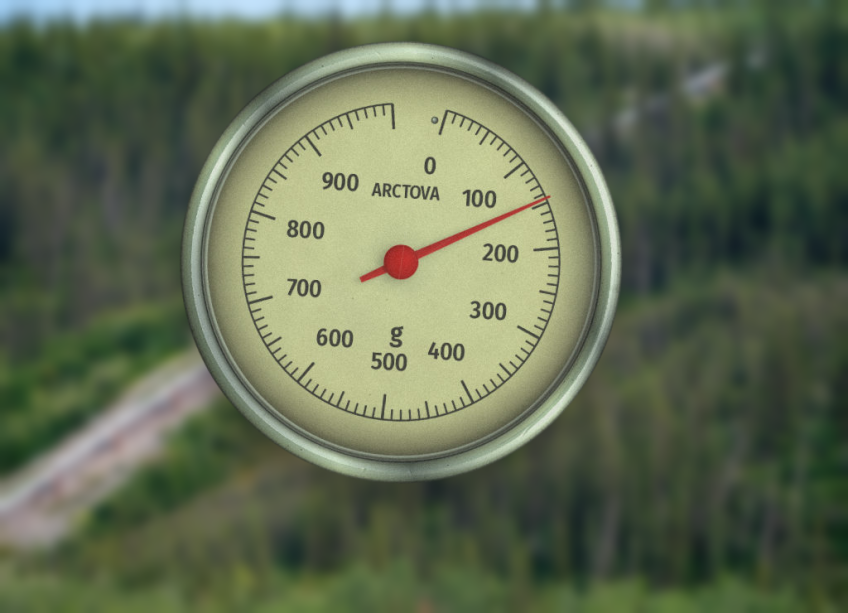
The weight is 145 (g)
